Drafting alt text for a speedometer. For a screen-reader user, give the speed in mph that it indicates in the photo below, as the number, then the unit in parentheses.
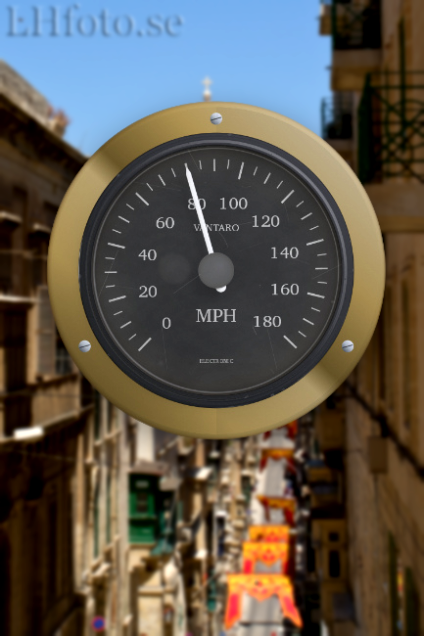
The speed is 80 (mph)
